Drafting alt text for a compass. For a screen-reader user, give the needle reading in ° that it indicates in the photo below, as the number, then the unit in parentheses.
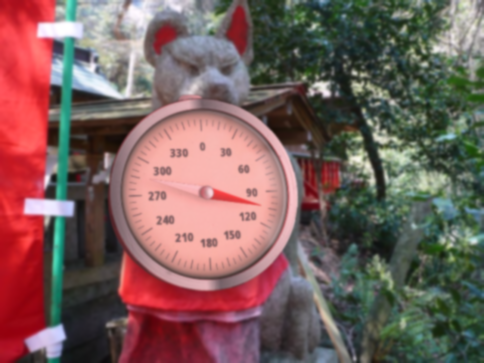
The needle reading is 105 (°)
